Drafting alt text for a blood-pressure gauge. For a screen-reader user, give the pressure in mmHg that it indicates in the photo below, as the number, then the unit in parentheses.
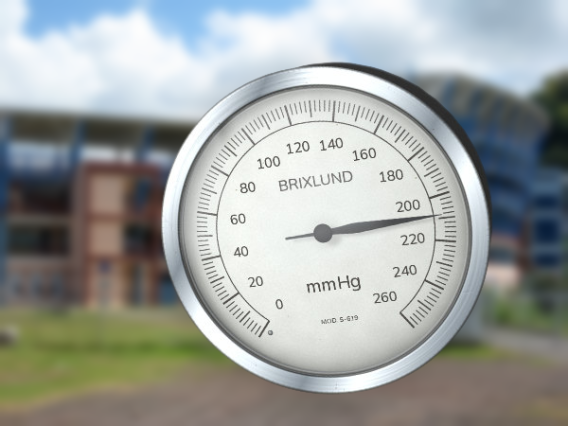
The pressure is 208 (mmHg)
